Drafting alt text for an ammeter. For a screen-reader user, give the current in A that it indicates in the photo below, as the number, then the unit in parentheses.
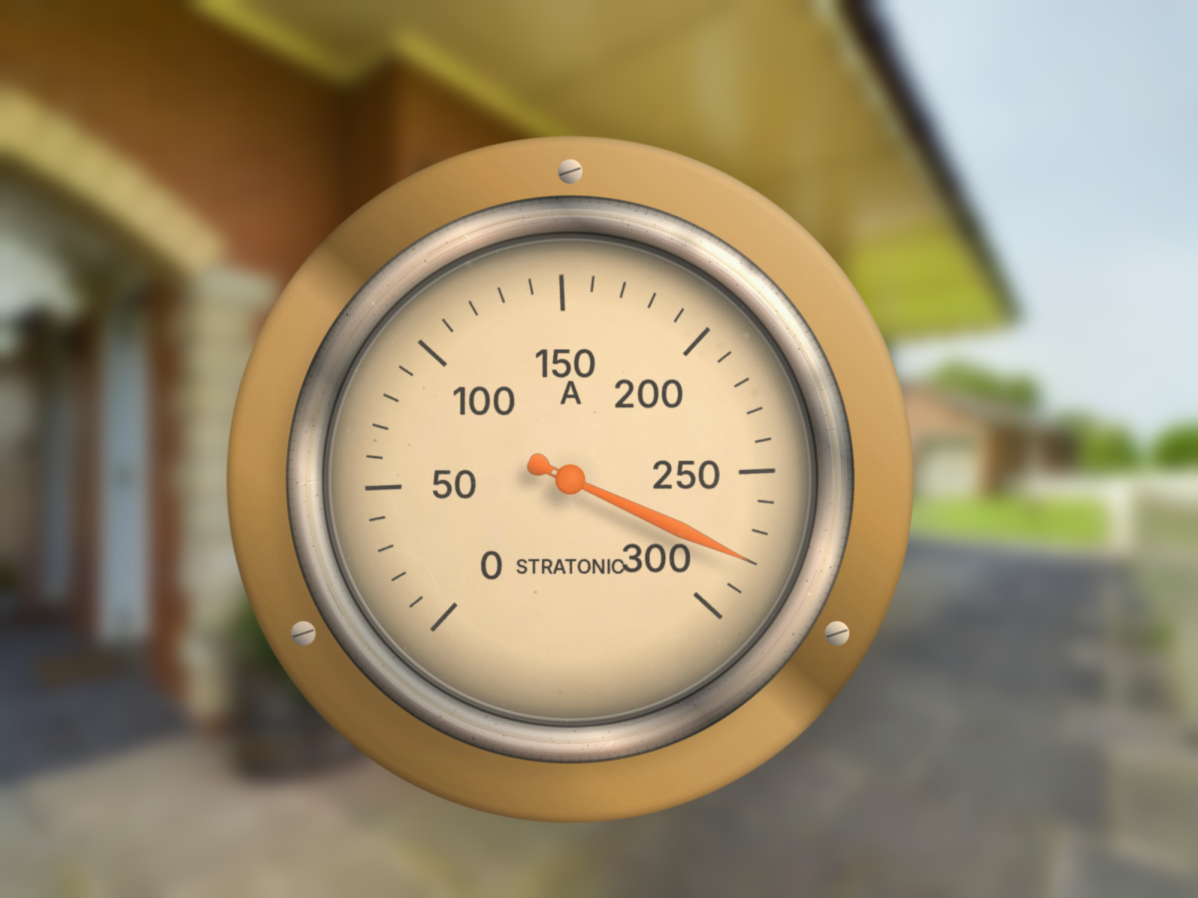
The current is 280 (A)
